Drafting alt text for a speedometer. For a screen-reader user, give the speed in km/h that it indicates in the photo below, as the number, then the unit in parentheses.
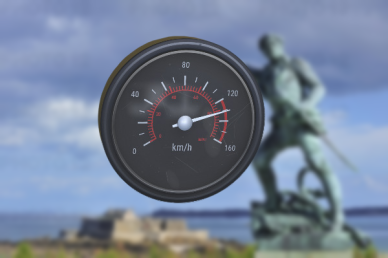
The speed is 130 (km/h)
